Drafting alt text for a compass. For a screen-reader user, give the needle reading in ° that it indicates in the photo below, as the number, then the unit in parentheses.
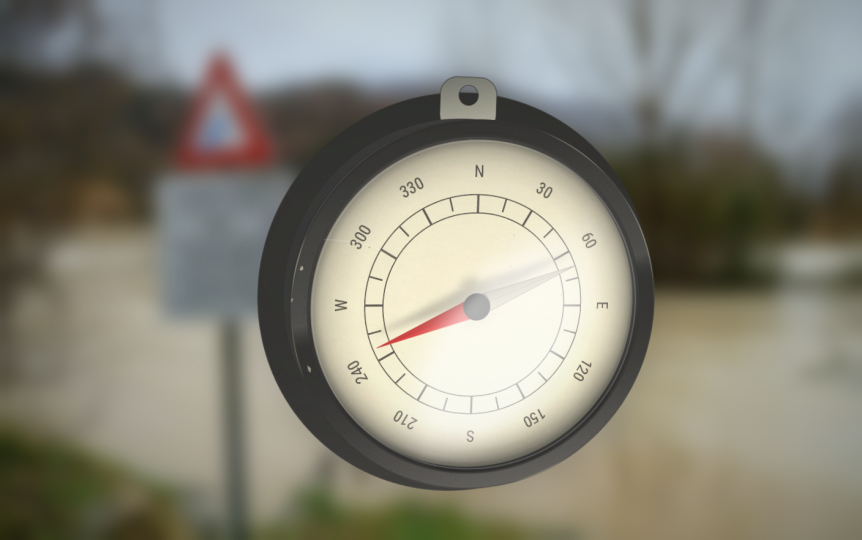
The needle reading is 247.5 (°)
